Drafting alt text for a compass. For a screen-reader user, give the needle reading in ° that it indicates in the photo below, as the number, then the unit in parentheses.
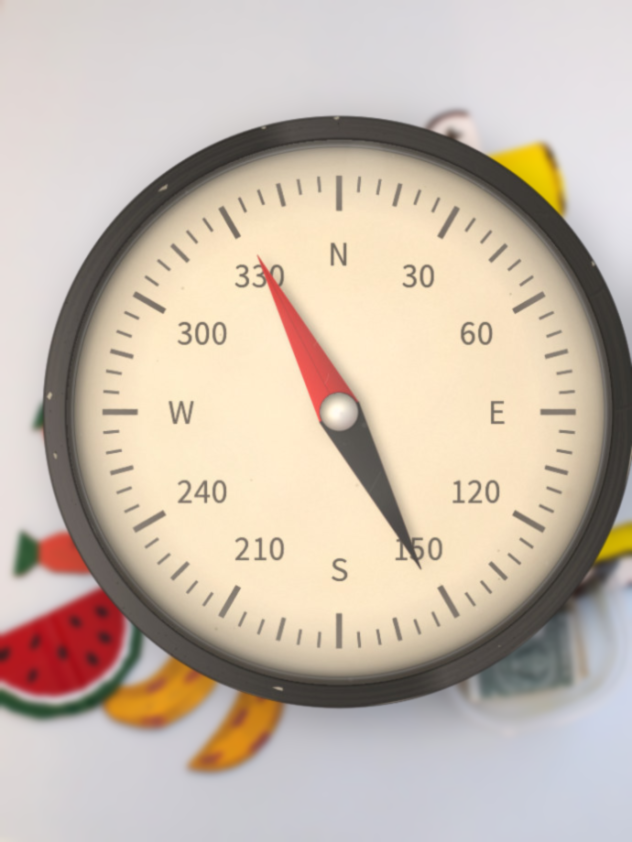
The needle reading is 332.5 (°)
